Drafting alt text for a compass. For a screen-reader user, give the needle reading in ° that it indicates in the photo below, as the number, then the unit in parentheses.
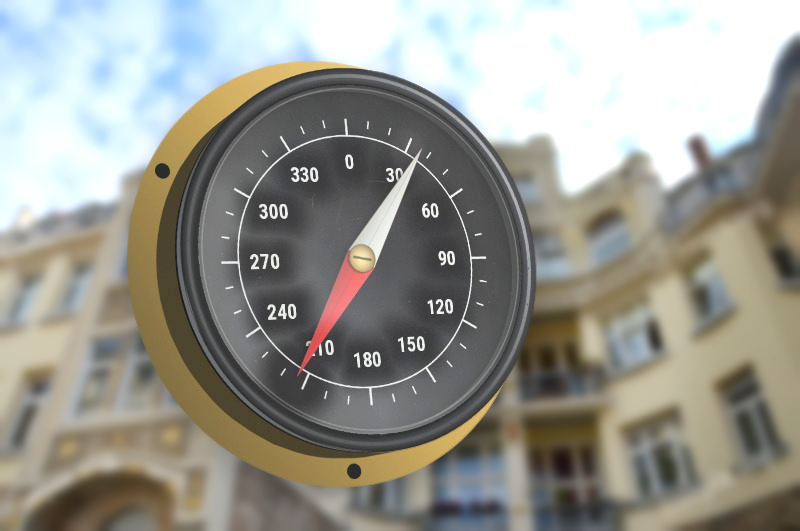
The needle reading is 215 (°)
